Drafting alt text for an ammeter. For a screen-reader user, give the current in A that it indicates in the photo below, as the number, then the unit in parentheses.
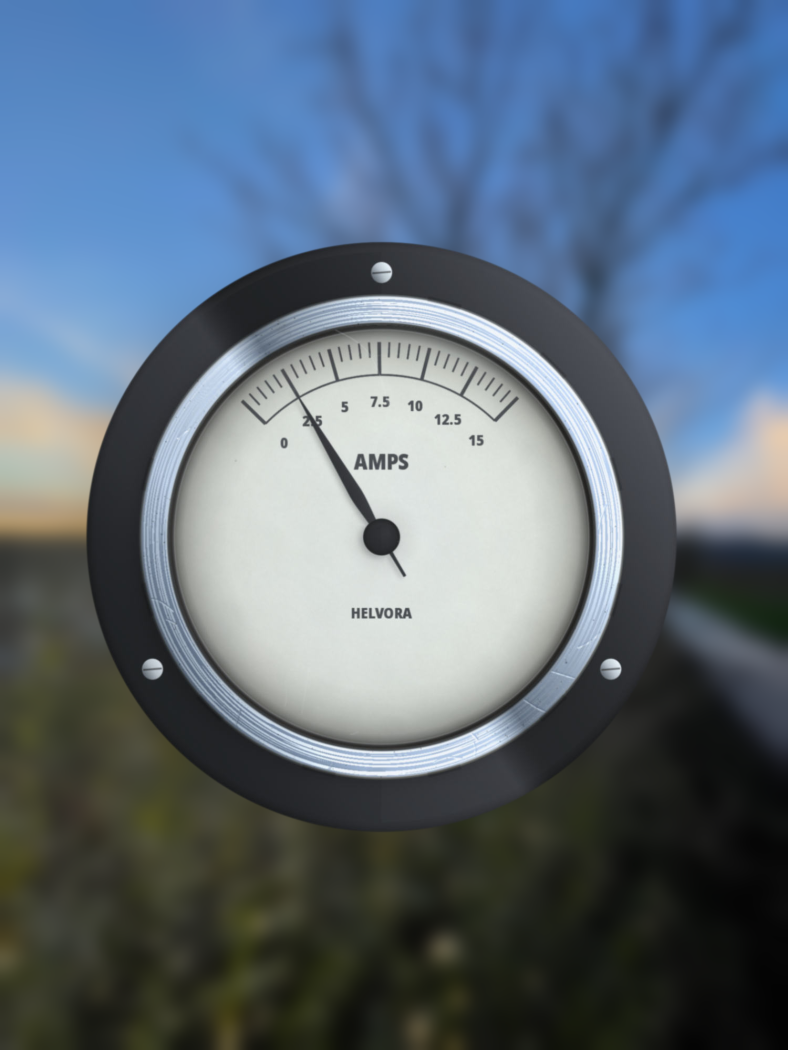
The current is 2.5 (A)
